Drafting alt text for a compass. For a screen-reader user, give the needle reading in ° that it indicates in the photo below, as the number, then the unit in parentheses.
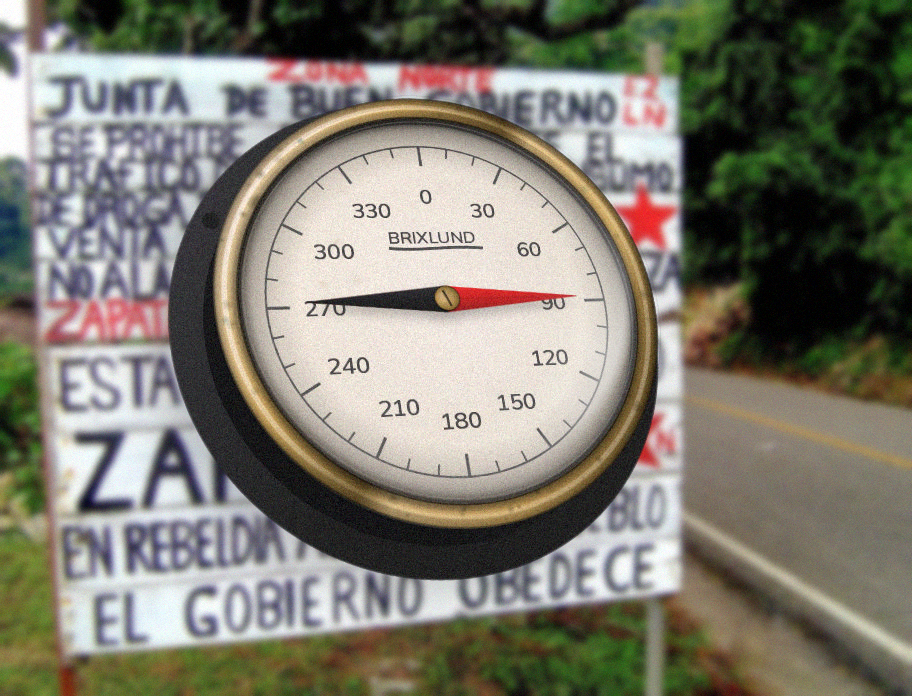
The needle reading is 90 (°)
